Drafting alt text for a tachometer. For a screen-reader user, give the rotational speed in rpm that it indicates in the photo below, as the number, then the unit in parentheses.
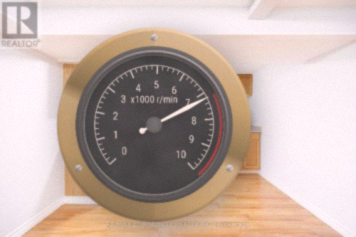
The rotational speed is 7200 (rpm)
